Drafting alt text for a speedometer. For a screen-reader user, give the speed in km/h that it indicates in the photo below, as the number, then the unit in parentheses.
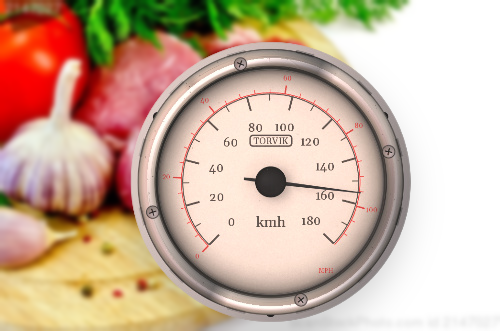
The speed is 155 (km/h)
